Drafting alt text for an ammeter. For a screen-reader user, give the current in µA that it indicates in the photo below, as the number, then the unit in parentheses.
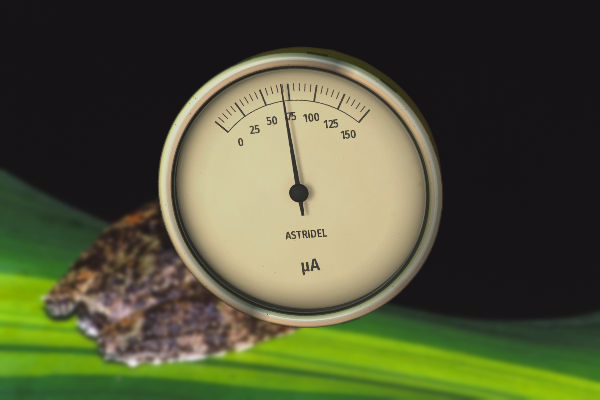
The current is 70 (µA)
